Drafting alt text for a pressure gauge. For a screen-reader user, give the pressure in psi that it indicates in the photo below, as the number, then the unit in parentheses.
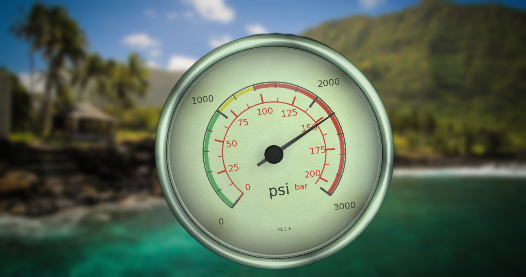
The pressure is 2200 (psi)
